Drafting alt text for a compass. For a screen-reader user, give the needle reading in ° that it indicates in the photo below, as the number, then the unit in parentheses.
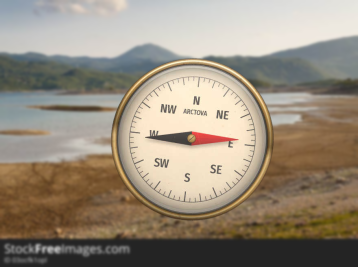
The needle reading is 85 (°)
